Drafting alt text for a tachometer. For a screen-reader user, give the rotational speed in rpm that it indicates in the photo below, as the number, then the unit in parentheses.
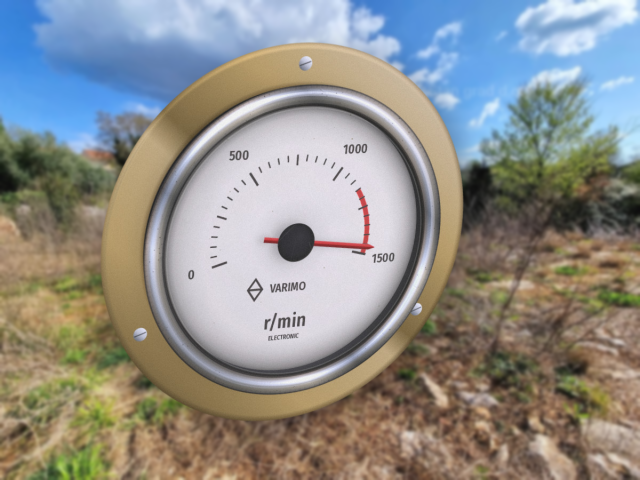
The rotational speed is 1450 (rpm)
